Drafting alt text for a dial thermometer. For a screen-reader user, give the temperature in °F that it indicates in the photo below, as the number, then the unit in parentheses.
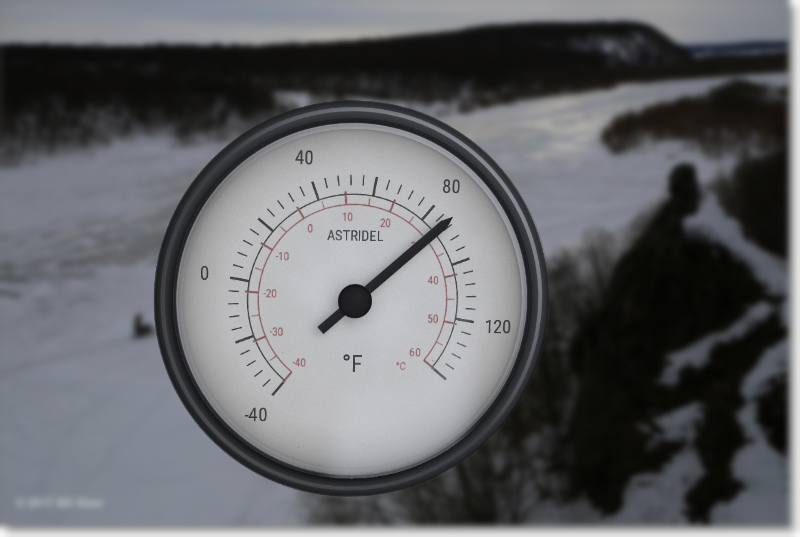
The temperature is 86 (°F)
